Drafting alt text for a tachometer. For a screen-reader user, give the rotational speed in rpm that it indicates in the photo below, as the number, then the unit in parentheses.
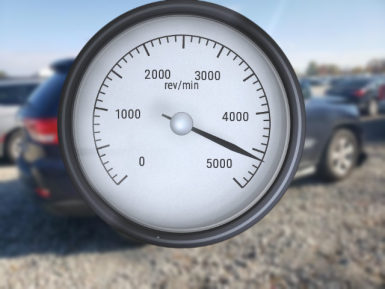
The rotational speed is 4600 (rpm)
